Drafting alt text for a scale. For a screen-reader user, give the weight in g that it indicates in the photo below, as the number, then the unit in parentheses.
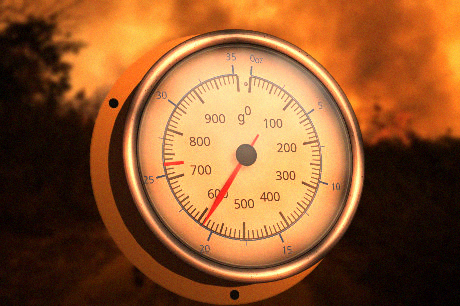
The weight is 590 (g)
